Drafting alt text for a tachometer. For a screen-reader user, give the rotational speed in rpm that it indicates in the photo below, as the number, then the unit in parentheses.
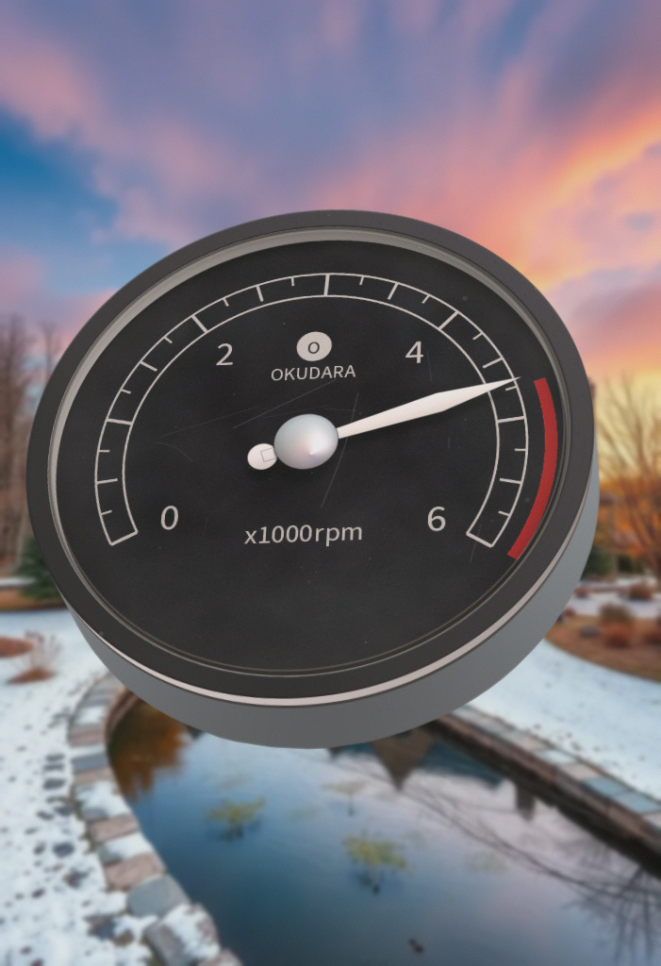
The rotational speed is 4750 (rpm)
